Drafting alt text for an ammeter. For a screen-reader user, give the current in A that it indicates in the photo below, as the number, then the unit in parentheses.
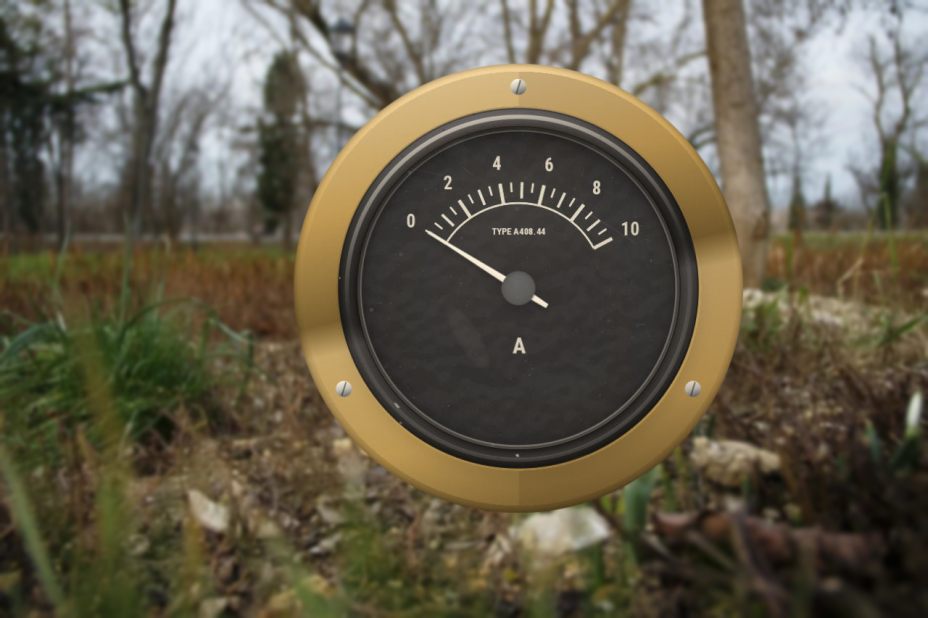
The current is 0 (A)
